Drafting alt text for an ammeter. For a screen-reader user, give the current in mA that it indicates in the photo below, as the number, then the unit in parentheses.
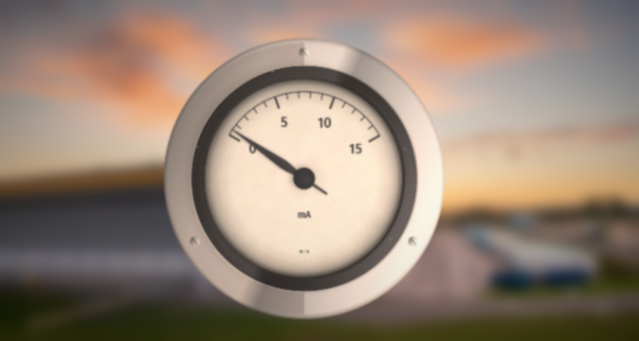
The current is 0.5 (mA)
